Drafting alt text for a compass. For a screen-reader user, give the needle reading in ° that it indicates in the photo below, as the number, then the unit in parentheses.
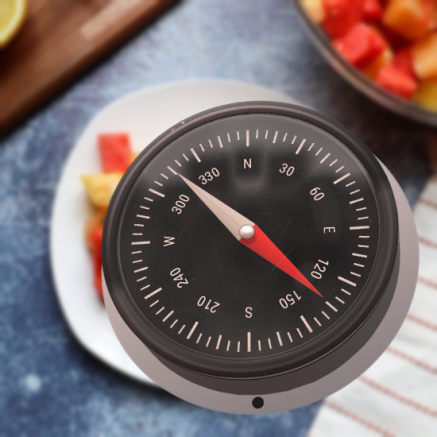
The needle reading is 135 (°)
